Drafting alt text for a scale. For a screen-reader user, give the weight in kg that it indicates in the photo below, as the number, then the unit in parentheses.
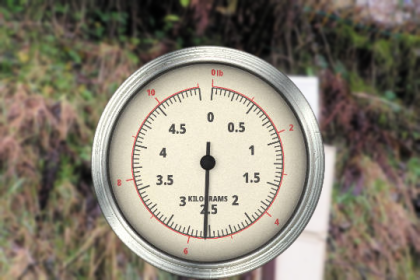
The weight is 2.55 (kg)
